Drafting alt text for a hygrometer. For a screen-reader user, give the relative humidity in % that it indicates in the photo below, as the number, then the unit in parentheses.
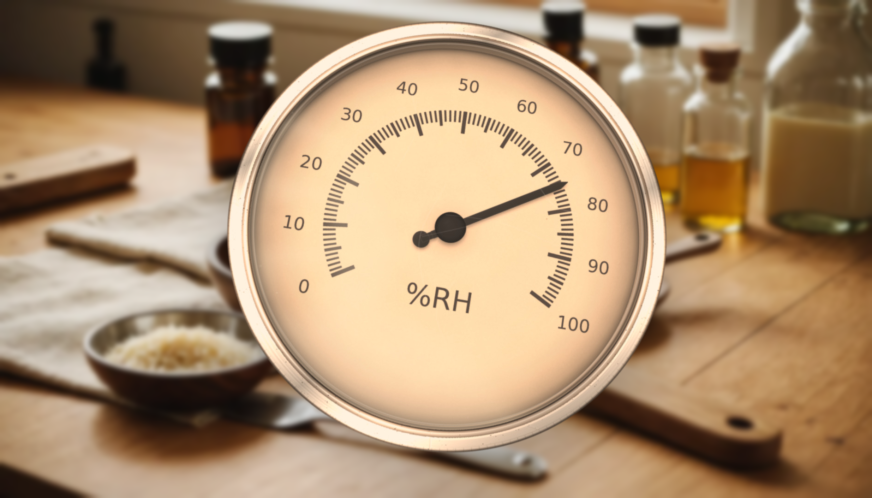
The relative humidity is 75 (%)
